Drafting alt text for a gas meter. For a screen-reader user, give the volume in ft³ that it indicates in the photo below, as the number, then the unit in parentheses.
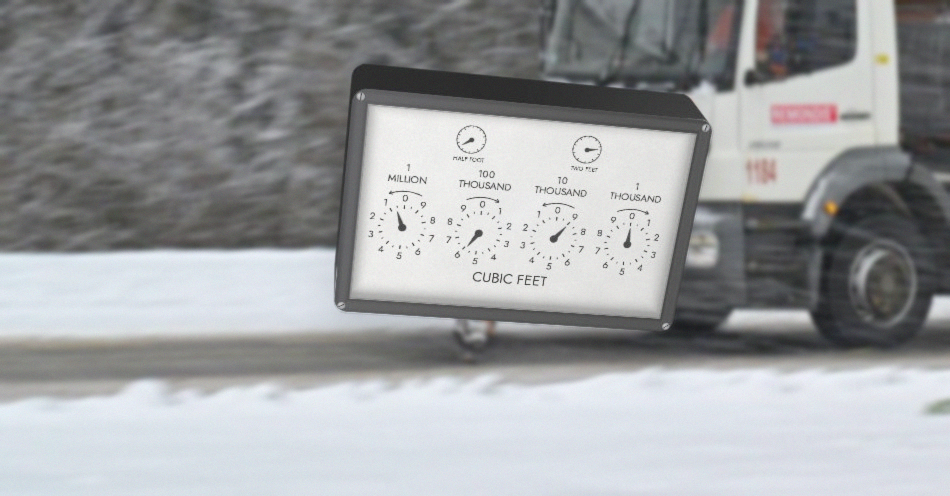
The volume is 59000 (ft³)
